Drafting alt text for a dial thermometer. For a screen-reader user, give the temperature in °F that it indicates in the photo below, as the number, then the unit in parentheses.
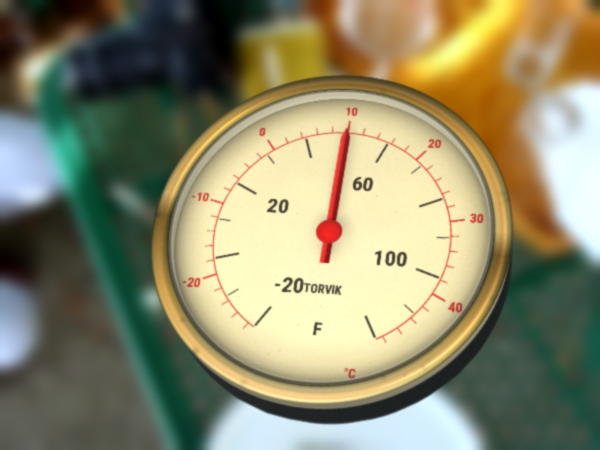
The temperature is 50 (°F)
